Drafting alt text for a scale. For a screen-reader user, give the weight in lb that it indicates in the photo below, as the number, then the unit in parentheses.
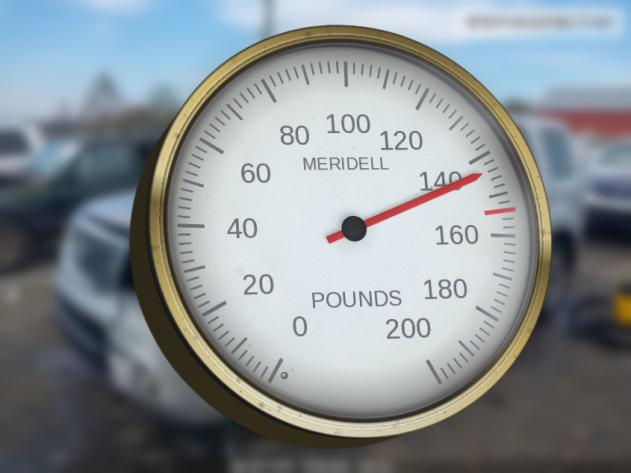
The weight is 144 (lb)
